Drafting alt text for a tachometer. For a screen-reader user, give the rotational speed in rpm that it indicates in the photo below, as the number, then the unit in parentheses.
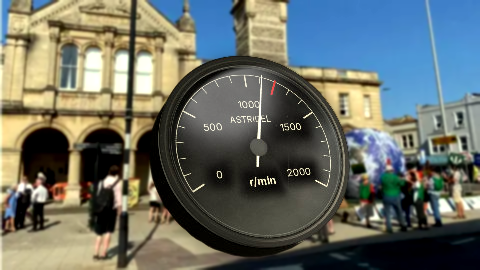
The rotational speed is 1100 (rpm)
